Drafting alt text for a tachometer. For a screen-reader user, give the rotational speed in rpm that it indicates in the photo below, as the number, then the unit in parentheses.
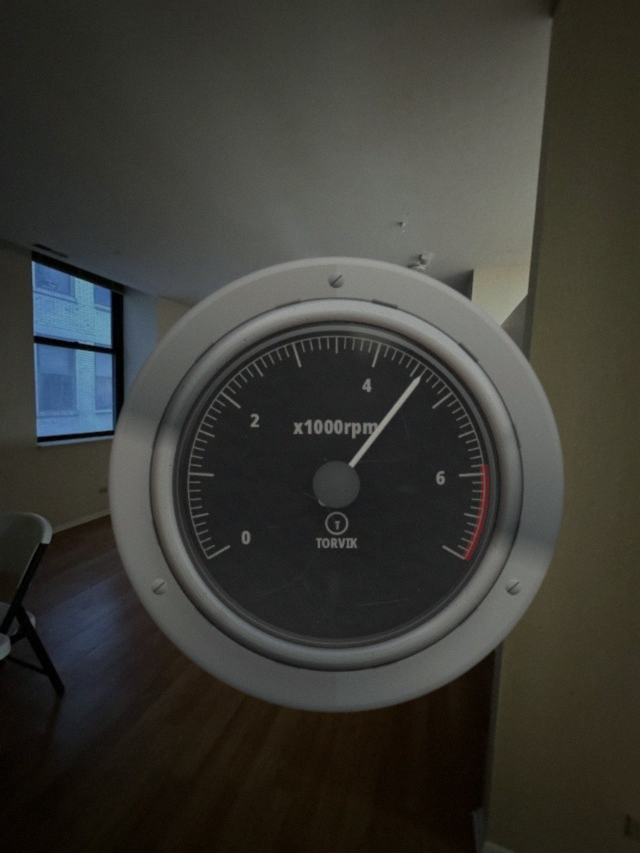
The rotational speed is 4600 (rpm)
